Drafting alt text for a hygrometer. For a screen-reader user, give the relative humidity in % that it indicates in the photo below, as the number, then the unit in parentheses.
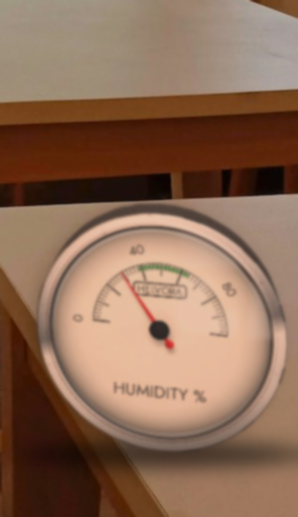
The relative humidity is 30 (%)
